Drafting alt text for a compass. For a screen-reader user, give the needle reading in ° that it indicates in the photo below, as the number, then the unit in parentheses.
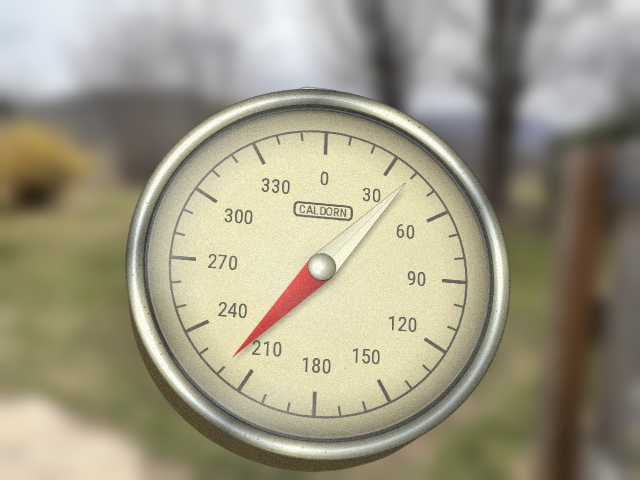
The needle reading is 220 (°)
